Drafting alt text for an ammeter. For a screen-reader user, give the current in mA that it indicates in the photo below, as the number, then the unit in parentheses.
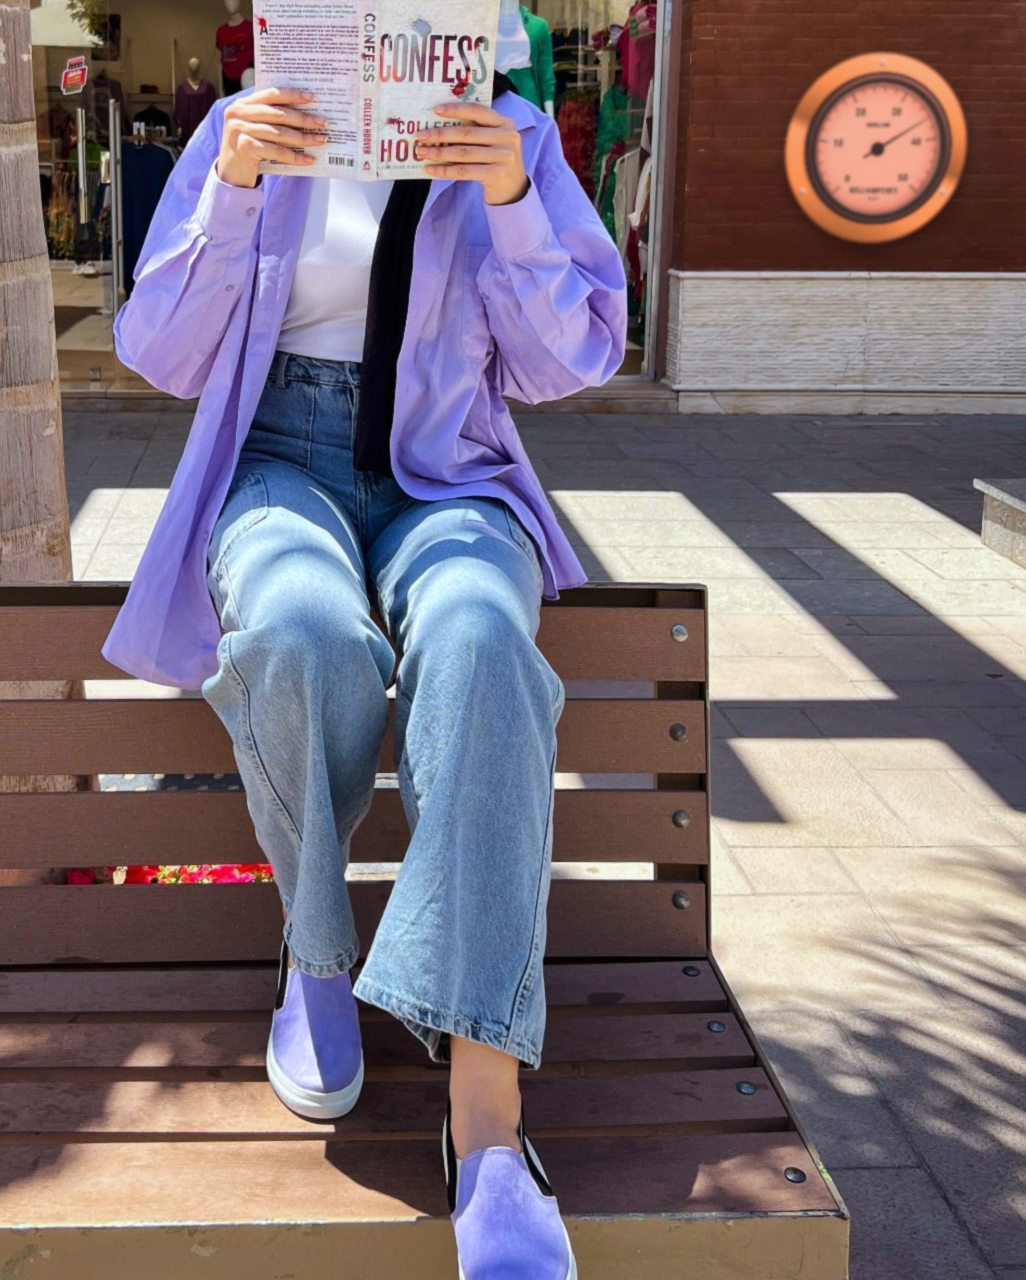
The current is 36 (mA)
